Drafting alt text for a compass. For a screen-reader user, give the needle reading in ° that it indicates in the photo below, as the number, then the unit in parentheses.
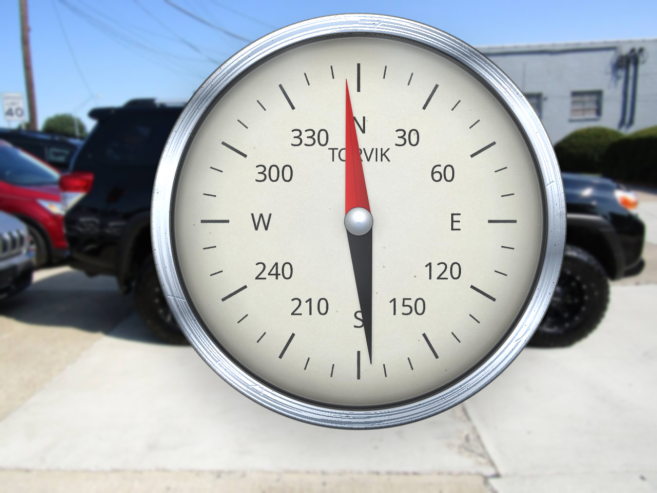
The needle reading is 355 (°)
